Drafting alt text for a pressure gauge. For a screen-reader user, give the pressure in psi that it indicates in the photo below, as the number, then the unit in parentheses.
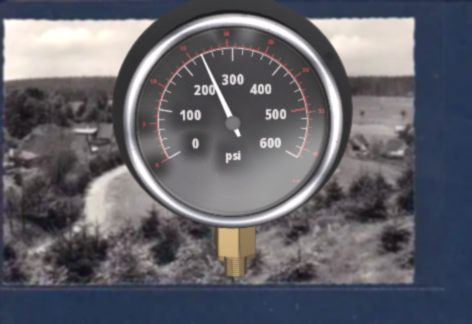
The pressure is 240 (psi)
